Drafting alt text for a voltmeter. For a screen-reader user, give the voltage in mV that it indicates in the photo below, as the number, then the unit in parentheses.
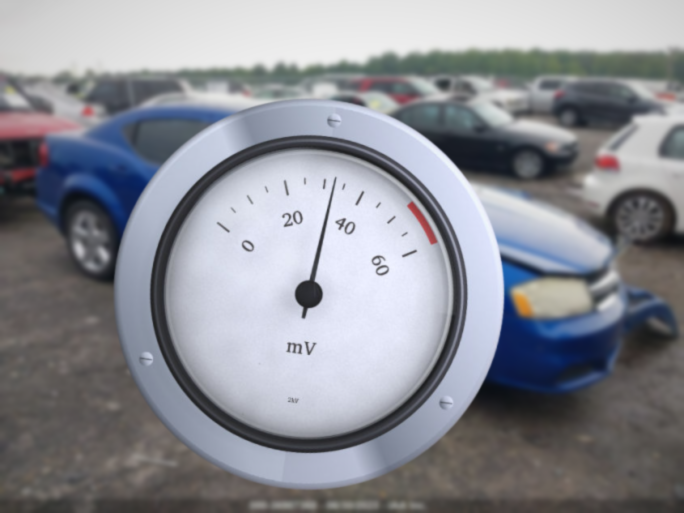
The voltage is 32.5 (mV)
